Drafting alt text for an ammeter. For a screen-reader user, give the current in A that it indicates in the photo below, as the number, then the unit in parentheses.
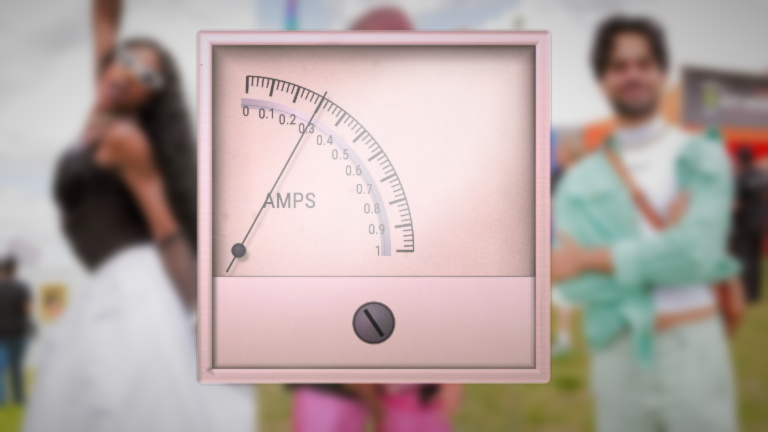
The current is 0.3 (A)
